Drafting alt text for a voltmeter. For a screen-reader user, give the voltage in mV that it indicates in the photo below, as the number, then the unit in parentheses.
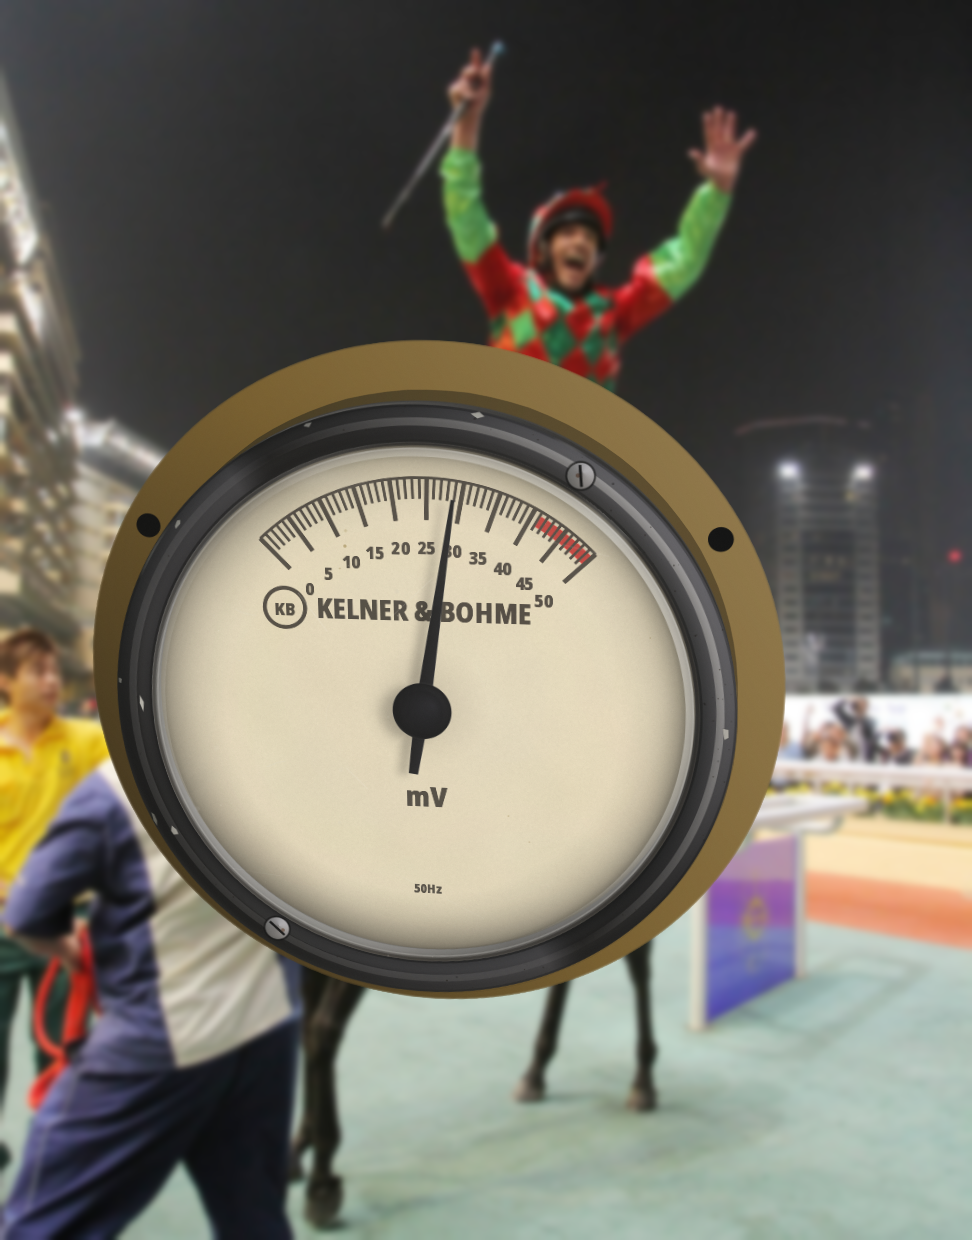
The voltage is 29 (mV)
